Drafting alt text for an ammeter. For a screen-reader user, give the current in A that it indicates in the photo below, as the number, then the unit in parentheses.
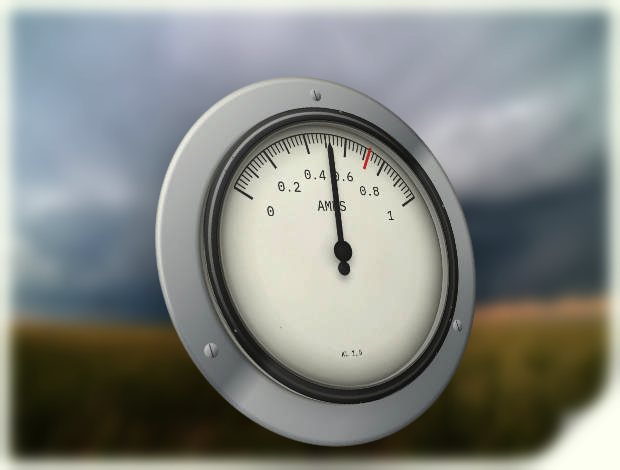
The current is 0.5 (A)
